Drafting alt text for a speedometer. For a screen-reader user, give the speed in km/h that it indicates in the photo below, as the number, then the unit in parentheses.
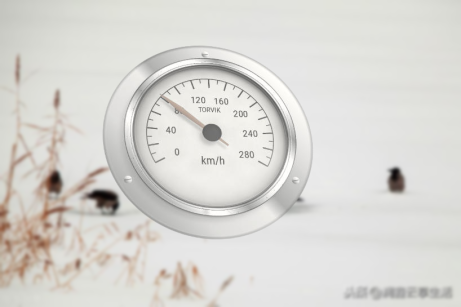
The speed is 80 (km/h)
